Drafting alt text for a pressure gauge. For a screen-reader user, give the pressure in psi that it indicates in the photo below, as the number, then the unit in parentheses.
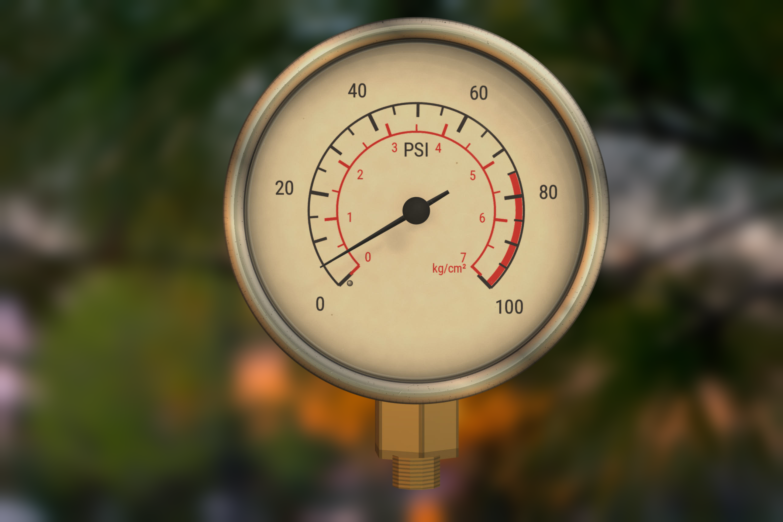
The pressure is 5 (psi)
